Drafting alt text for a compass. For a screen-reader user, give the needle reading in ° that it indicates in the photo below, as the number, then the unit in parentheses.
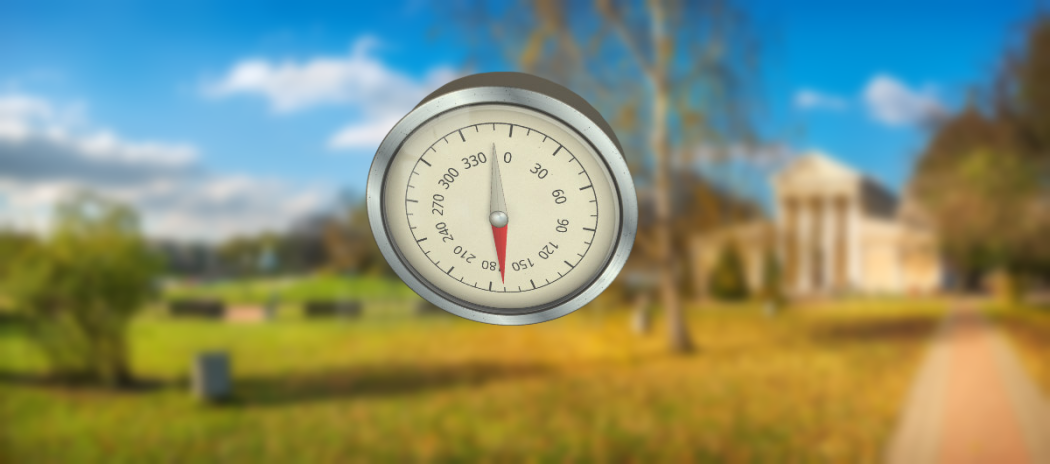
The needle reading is 170 (°)
